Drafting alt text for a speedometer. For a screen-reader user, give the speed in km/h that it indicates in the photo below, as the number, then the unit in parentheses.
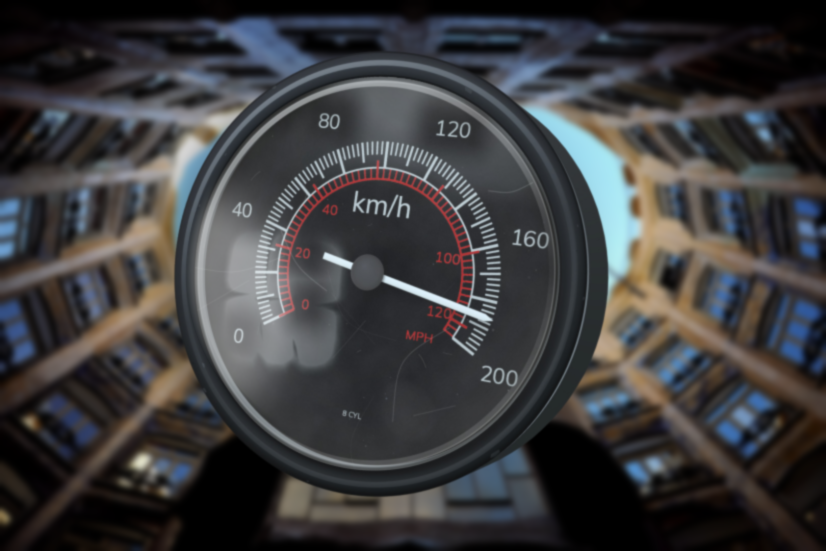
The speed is 186 (km/h)
